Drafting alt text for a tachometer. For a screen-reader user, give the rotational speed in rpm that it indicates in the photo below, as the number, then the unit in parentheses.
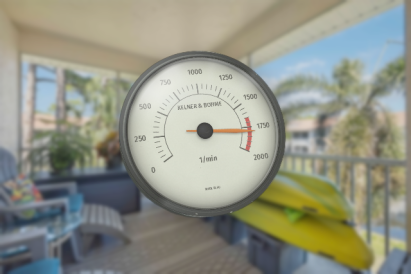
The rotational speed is 1800 (rpm)
